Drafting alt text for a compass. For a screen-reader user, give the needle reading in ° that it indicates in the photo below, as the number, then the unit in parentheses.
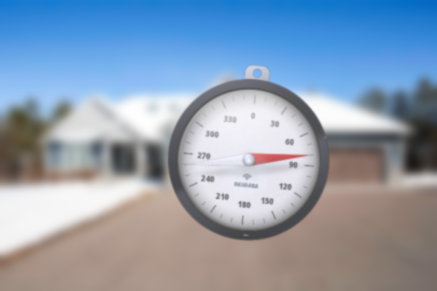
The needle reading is 80 (°)
